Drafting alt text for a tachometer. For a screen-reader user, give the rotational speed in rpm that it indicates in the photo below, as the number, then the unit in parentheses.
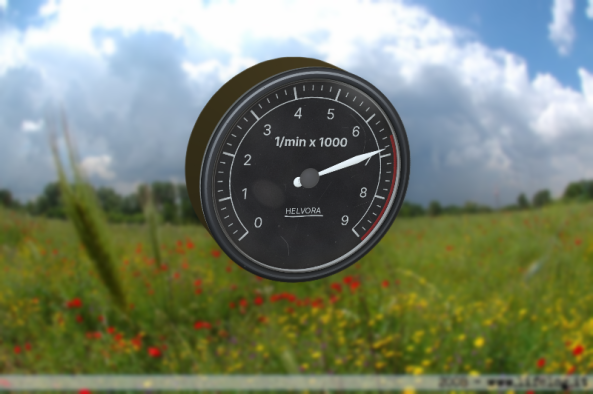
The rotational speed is 6800 (rpm)
